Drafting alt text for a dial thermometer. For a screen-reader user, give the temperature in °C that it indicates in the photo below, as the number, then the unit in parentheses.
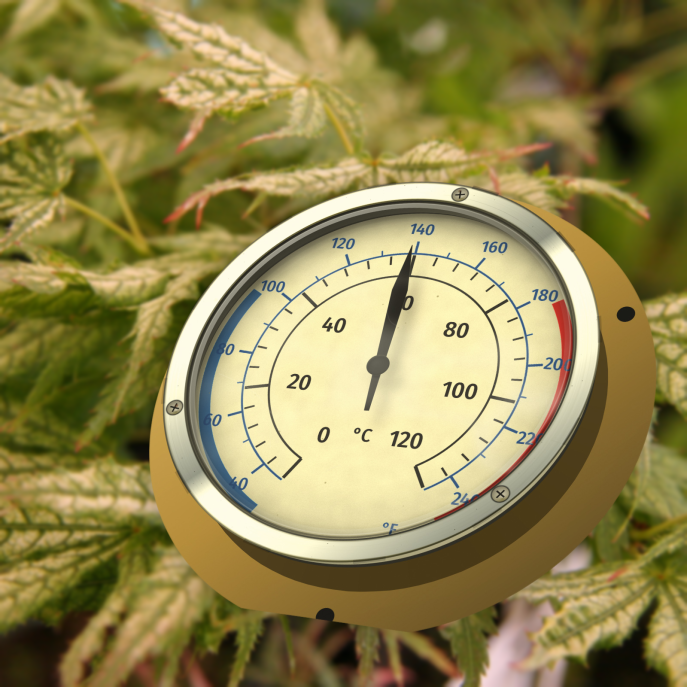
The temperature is 60 (°C)
